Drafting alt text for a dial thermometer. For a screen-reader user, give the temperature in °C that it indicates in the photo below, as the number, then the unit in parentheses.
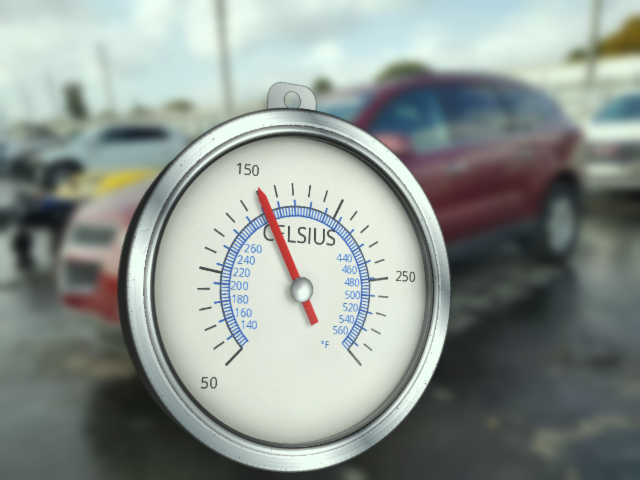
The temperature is 150 (°C)
